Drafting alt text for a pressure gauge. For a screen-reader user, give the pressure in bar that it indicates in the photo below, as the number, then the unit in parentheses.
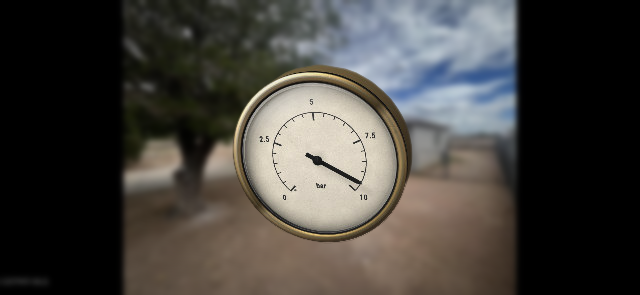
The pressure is 9.5 (bar)
